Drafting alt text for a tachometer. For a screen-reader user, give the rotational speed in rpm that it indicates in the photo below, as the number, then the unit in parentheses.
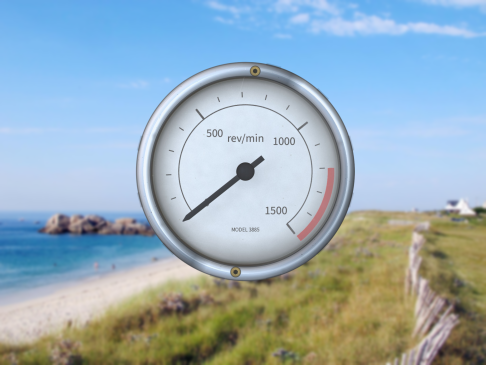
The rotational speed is 0 (rpm)
